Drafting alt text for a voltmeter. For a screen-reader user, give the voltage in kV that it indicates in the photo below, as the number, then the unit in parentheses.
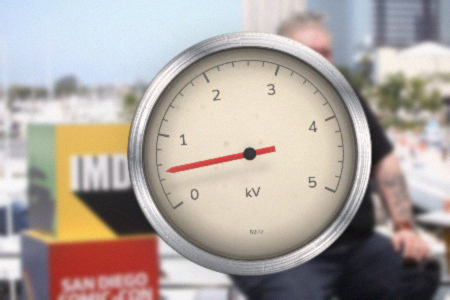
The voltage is 0.5 (kV)
